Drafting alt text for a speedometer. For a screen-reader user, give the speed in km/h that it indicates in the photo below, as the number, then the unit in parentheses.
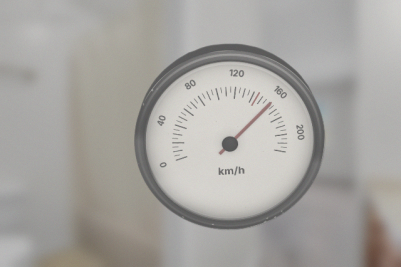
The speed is 160 (km/h)
